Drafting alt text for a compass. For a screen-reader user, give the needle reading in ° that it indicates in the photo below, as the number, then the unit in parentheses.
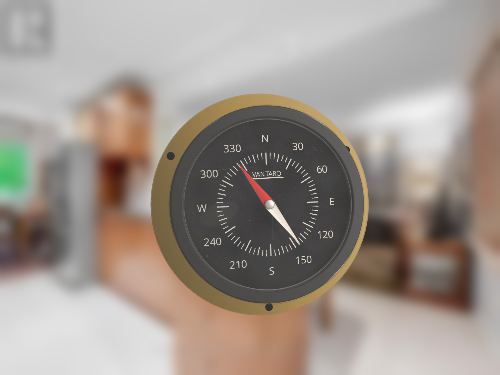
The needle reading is 325 (°)
